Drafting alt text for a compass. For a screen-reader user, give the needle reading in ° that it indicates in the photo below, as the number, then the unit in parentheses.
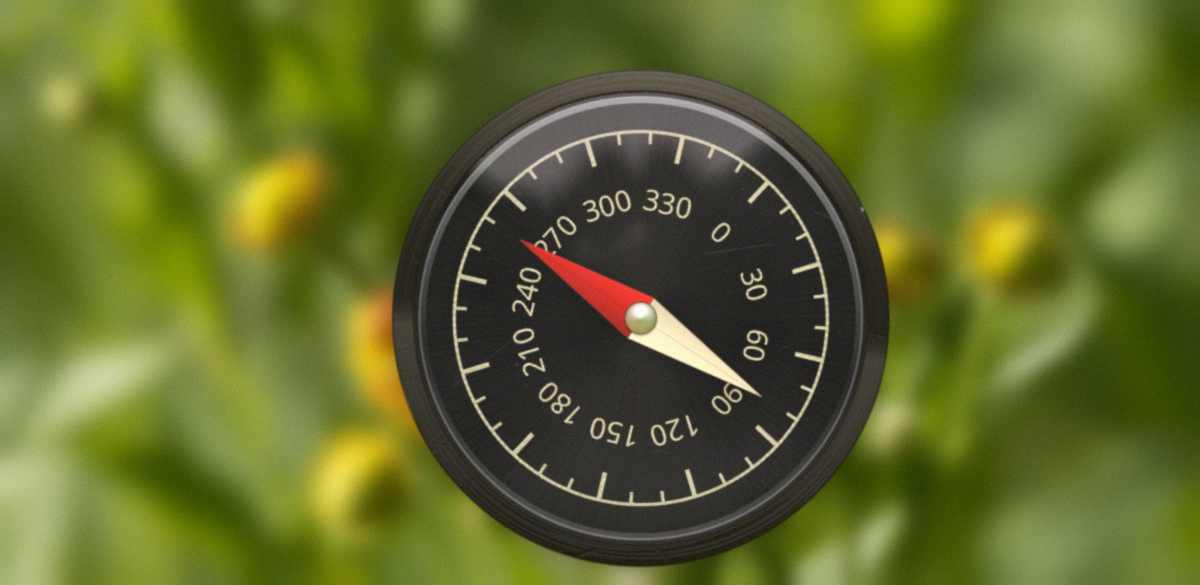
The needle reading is 260 (°)
